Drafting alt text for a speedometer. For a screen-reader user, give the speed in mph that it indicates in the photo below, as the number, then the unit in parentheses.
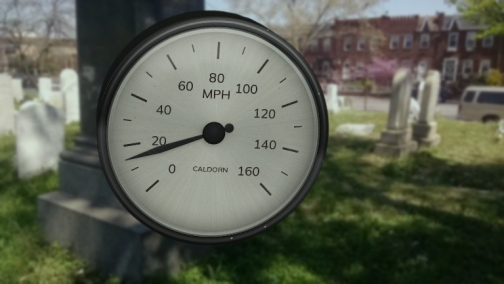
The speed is 15 (mph)
